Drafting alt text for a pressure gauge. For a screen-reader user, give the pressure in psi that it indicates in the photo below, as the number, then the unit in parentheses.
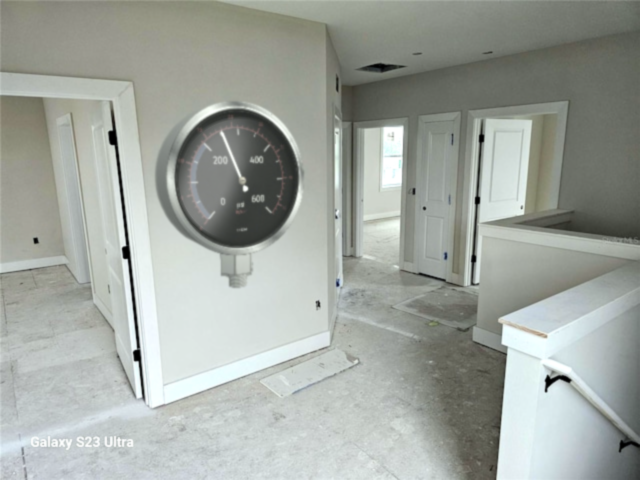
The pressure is 250 (psi)
